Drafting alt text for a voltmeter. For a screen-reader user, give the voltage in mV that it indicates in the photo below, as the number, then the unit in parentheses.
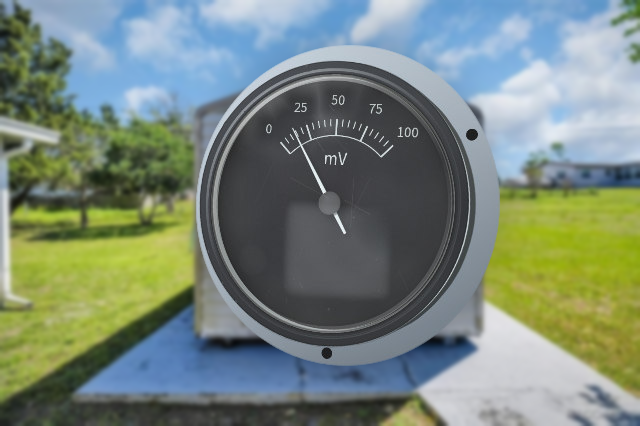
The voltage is 15 (mV)
